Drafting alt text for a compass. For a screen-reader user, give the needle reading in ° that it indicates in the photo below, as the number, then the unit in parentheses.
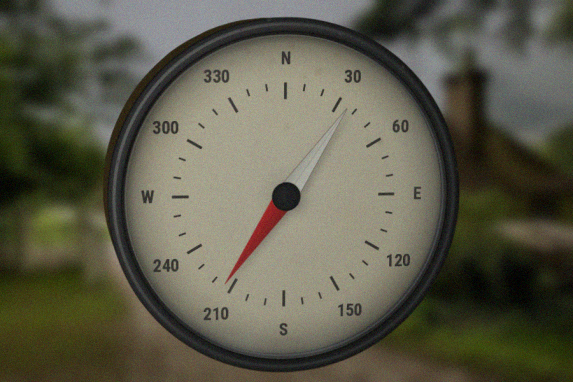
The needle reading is 215 (°)
